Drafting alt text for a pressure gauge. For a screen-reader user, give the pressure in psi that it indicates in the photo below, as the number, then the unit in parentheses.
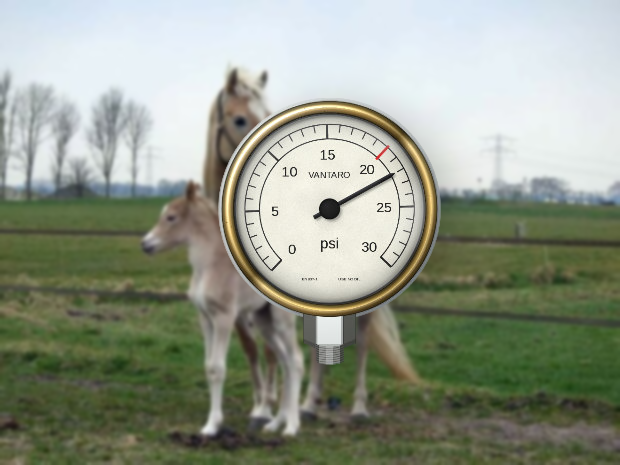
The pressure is 22 (psi)
